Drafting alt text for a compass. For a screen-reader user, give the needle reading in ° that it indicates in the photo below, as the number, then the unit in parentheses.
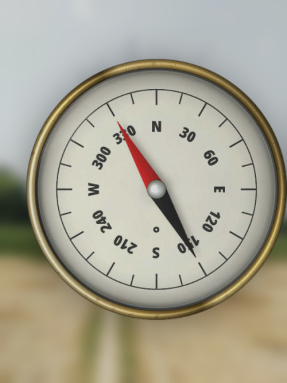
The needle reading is 330 (°)
